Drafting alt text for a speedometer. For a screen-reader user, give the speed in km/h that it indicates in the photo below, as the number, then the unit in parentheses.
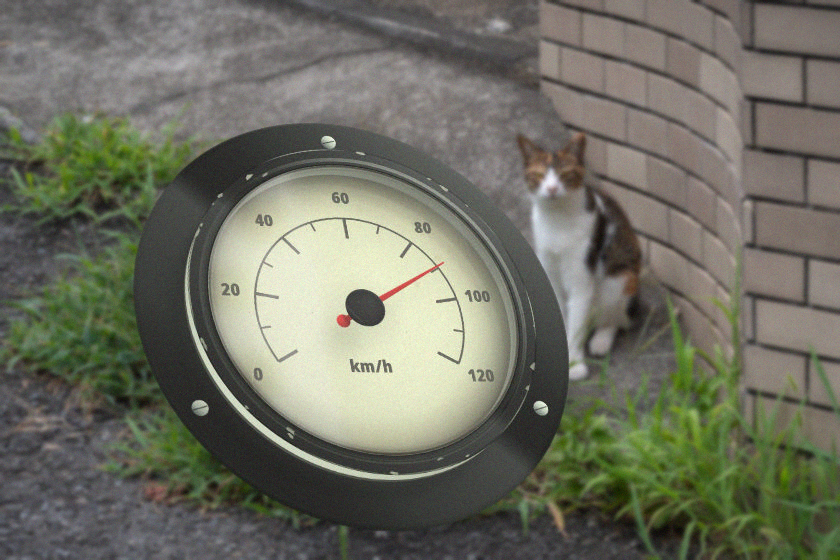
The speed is 90 (km/h)
